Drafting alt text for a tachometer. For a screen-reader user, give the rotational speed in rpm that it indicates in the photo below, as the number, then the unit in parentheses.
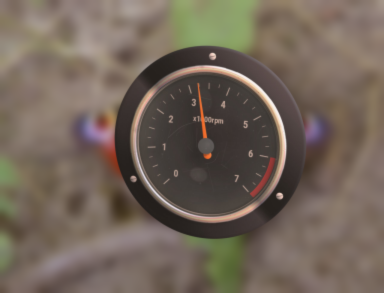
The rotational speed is 3250 (rpm)
